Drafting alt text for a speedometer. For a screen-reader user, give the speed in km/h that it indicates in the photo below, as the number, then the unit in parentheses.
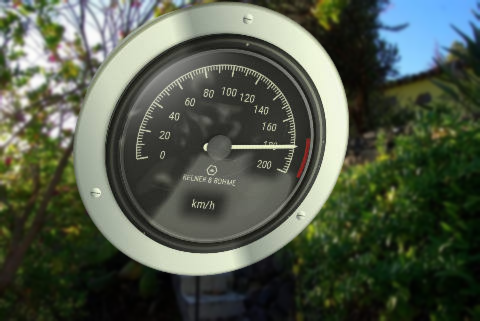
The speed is 180 (km/h)
